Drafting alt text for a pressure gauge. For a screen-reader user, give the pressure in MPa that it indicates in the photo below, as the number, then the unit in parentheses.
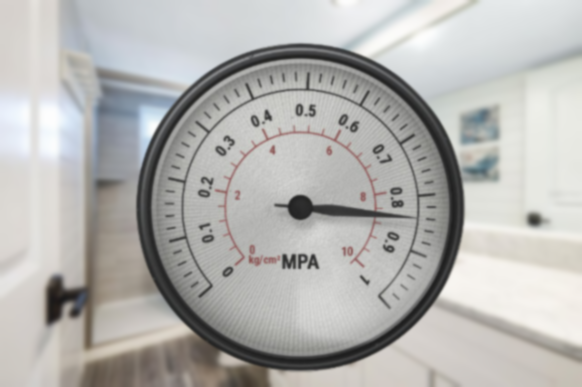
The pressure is 0.84 (MPa)
